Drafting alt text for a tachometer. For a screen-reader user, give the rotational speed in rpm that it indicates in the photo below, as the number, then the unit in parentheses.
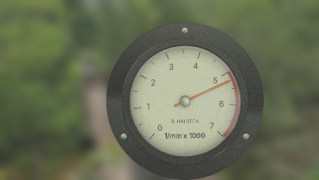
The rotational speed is 5250 (rpm)
